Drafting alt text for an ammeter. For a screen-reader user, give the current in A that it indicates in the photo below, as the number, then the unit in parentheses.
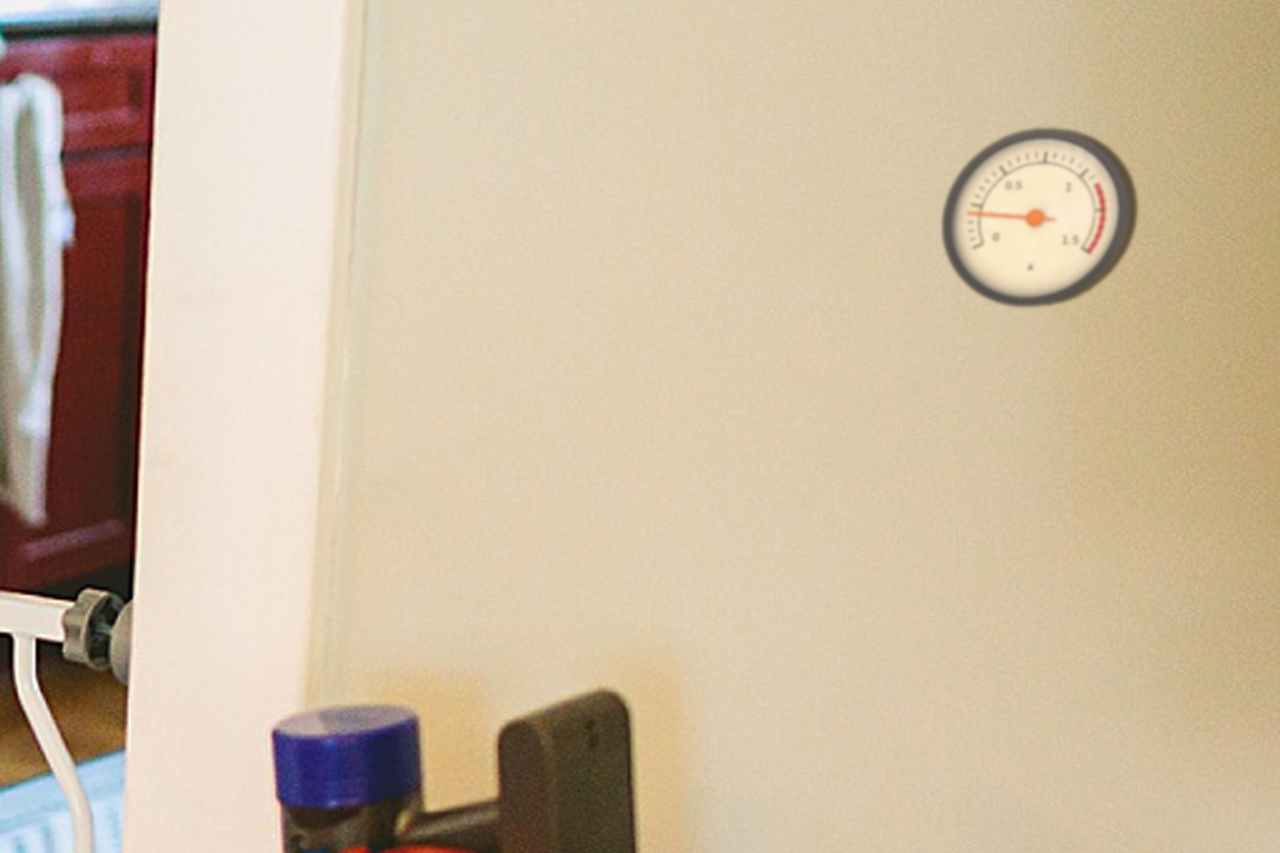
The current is 0.2 (A)
